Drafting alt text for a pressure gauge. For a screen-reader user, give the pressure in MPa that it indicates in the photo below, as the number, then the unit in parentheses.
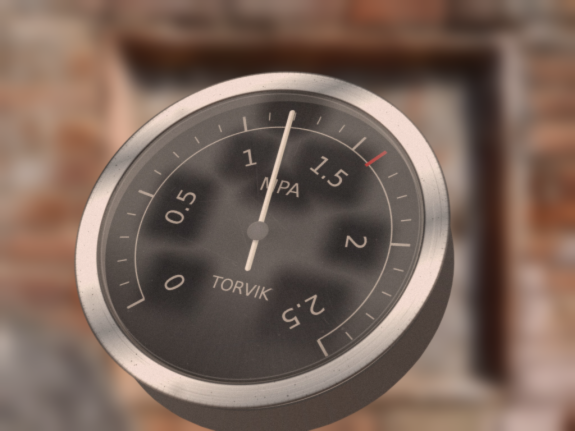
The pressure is 1.2 (MPa)
